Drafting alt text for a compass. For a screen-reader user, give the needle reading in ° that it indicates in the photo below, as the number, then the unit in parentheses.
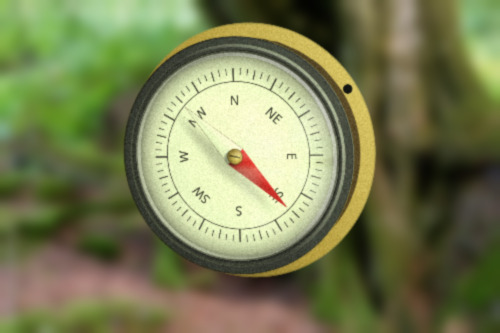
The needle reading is 135 (°)
